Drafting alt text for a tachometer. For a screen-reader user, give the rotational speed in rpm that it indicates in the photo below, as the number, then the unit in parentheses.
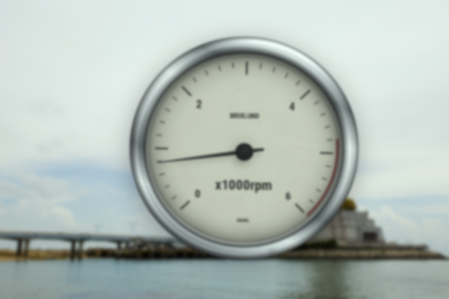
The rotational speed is 800 (rpm)
